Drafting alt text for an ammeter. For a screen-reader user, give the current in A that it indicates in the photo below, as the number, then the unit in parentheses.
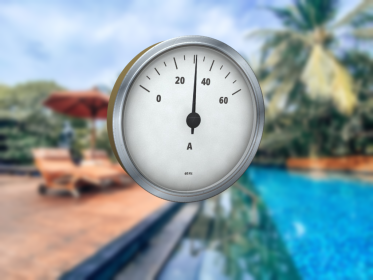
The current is 30 (A)
